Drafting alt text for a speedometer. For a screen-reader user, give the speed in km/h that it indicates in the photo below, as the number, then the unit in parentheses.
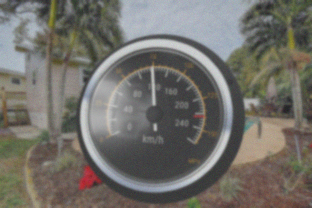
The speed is 120 (km/h)
